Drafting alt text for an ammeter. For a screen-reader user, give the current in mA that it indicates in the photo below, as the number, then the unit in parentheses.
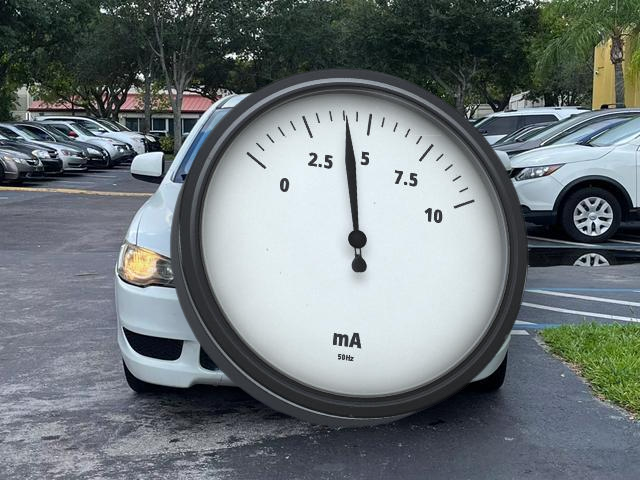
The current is 4 (mA)
